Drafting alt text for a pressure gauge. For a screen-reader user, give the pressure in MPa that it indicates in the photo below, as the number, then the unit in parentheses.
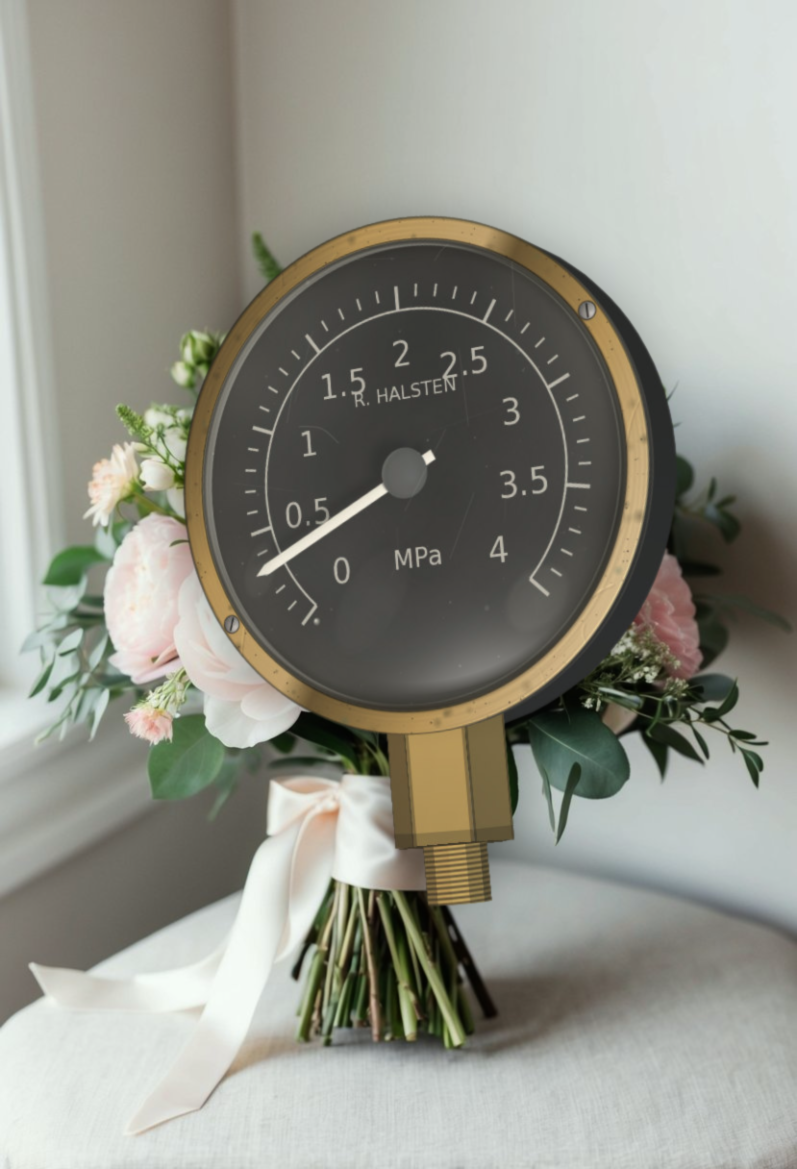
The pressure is 0.3 (MPa)
